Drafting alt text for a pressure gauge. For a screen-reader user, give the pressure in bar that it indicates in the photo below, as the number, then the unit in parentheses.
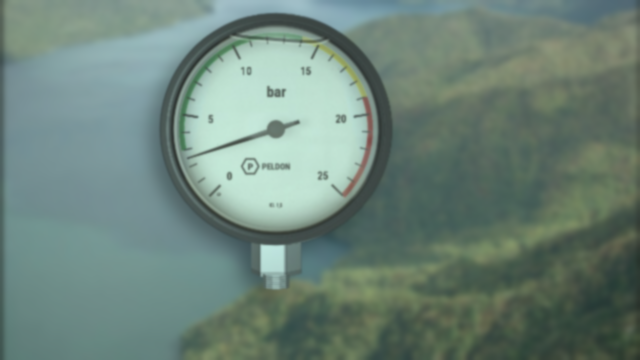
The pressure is 2.5 (bar)
